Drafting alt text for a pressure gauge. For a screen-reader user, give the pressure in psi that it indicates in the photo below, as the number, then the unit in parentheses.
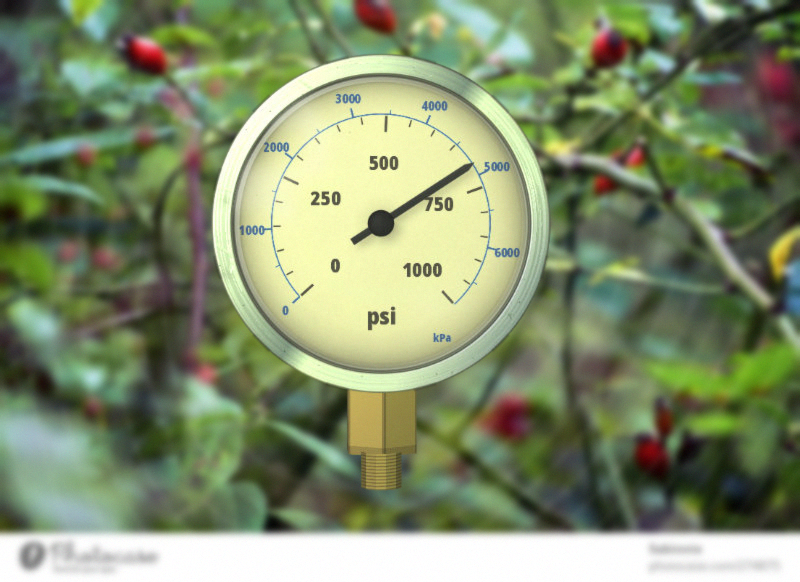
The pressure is 700 (psi)
